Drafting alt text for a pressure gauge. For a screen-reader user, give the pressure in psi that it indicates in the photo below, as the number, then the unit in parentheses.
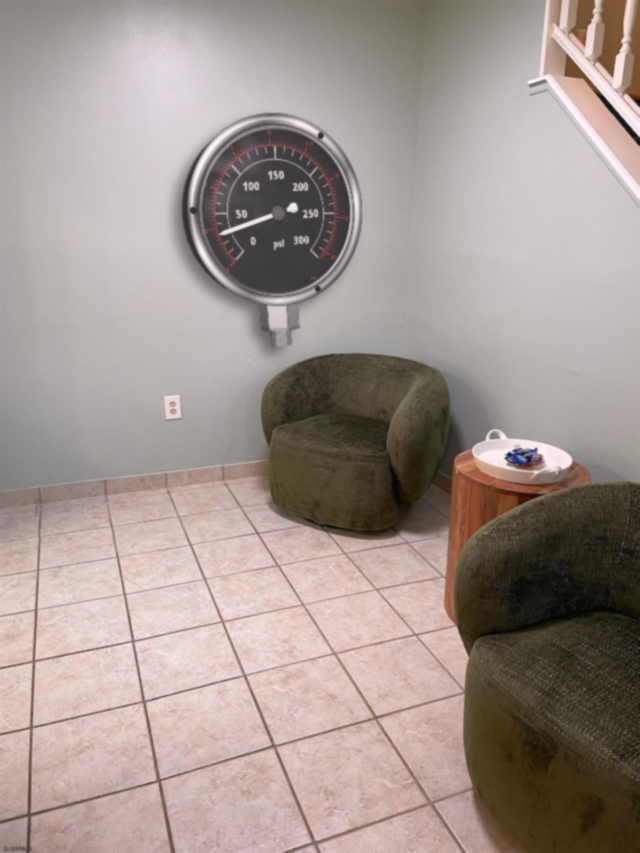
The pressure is 30 (psi)
